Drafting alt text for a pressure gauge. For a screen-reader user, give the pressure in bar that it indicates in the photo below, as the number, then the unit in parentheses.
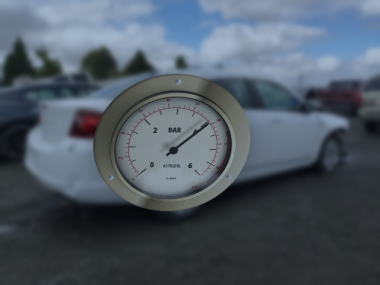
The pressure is 4 (bar)
